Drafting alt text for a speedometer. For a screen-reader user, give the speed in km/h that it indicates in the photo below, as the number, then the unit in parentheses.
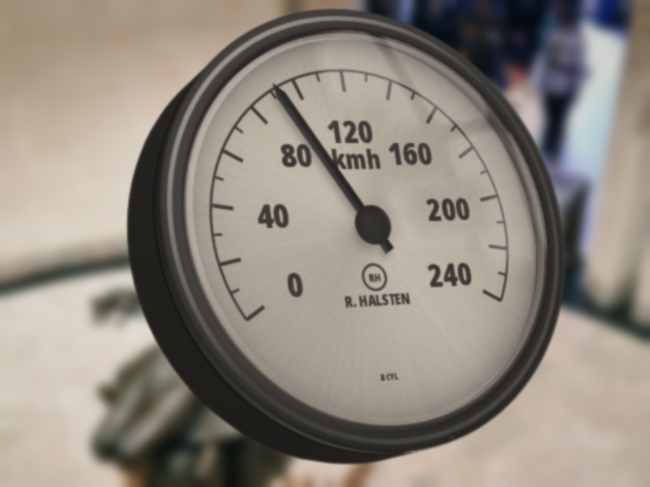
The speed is 90 (km/h)
